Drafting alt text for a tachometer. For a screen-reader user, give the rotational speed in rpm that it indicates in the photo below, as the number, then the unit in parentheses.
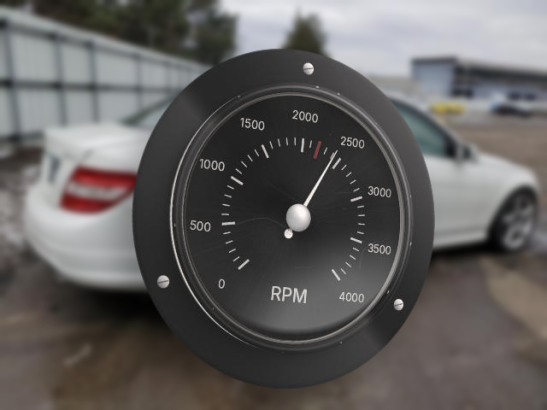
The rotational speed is 2400 (rpm)
